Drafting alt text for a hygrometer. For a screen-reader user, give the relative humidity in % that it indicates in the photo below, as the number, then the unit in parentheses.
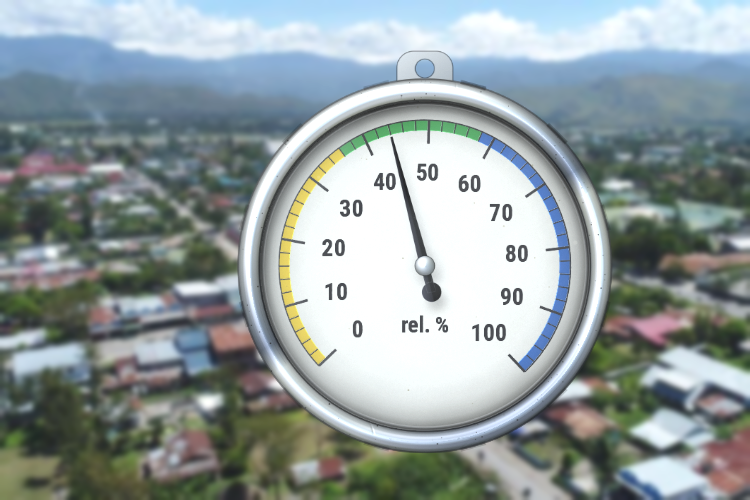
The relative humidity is 44 (%)
